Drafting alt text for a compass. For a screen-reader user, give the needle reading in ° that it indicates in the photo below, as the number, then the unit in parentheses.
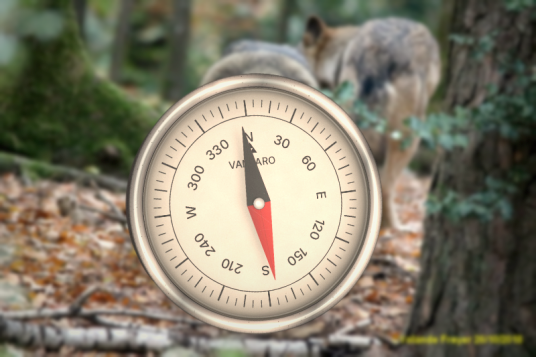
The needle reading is 175 (°)
